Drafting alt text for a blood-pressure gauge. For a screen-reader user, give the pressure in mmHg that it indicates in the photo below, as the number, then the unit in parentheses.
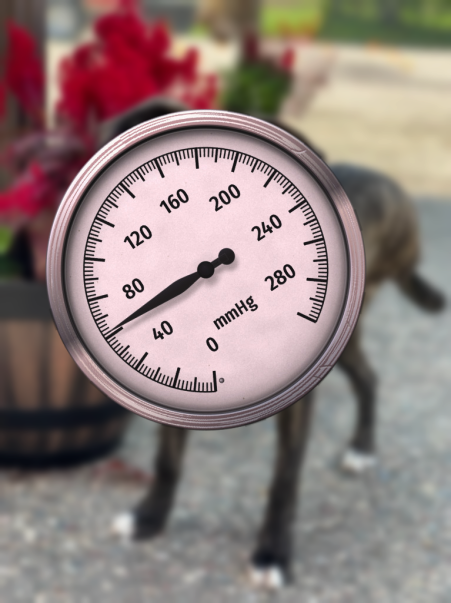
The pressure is 62 (mmHg)
